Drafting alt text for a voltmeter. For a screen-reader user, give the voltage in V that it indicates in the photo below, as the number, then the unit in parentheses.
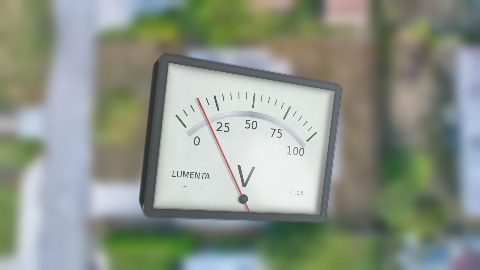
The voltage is 15 (V)
